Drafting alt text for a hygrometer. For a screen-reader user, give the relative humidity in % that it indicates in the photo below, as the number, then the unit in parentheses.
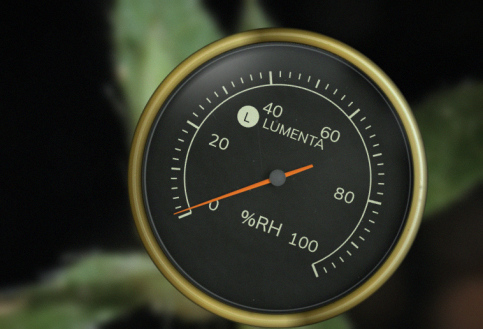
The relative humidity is 1 (%)
